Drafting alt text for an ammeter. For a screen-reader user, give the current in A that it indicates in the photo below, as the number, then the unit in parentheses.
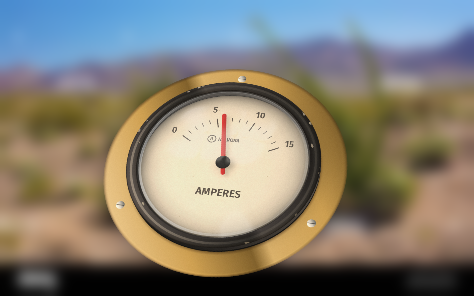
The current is 6 (A)
